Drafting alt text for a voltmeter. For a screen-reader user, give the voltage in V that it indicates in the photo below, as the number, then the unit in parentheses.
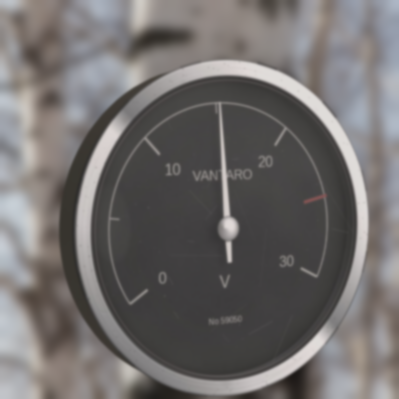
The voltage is 15 (V)
